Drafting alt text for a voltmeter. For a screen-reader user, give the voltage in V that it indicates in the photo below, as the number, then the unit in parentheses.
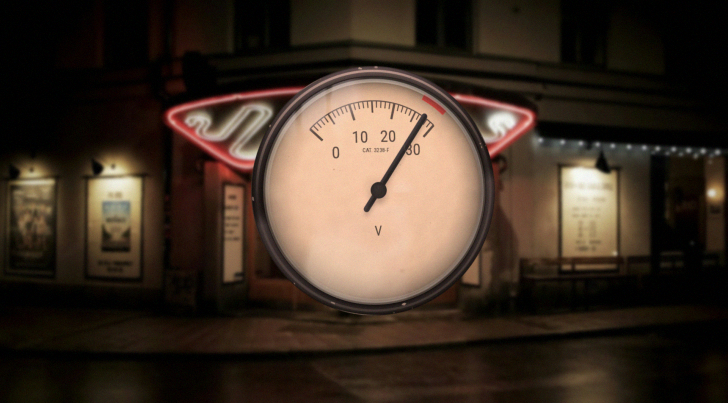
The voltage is 27 (V)
